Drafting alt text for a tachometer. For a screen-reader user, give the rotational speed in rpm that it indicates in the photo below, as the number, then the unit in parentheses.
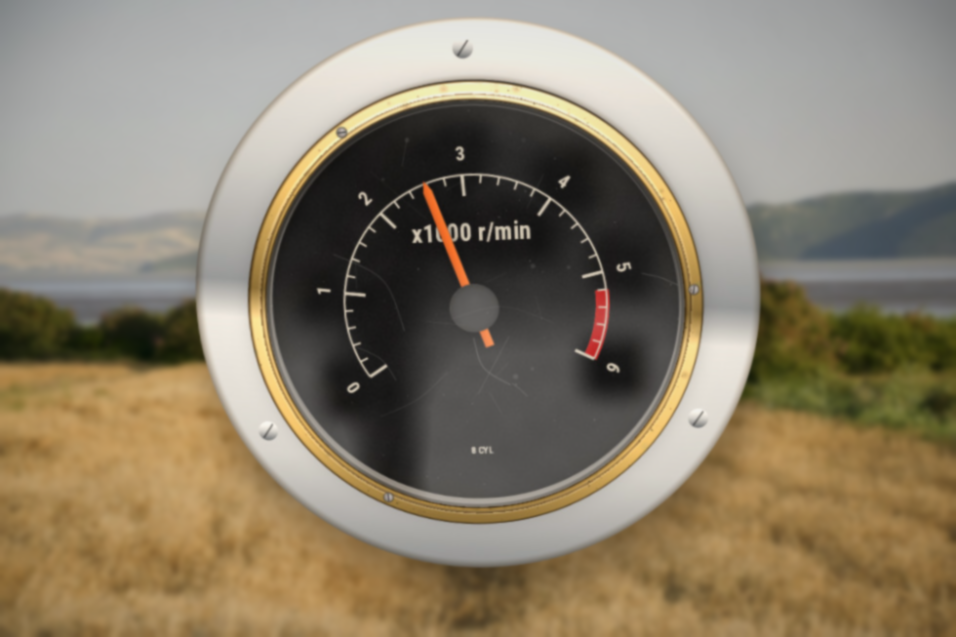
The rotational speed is 2600 (rpm)
